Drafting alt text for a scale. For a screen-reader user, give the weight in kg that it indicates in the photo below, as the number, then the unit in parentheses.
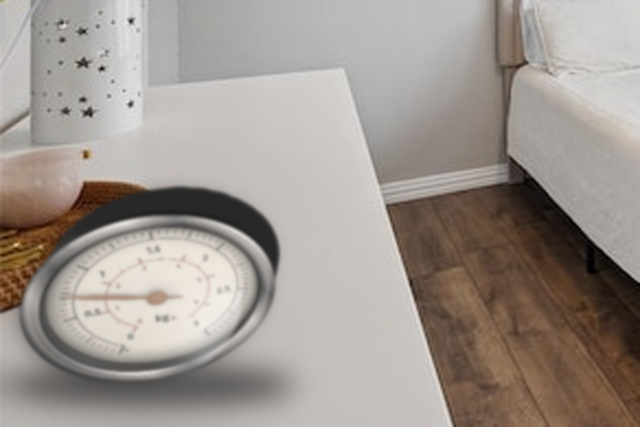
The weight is 0.75 (kg)
